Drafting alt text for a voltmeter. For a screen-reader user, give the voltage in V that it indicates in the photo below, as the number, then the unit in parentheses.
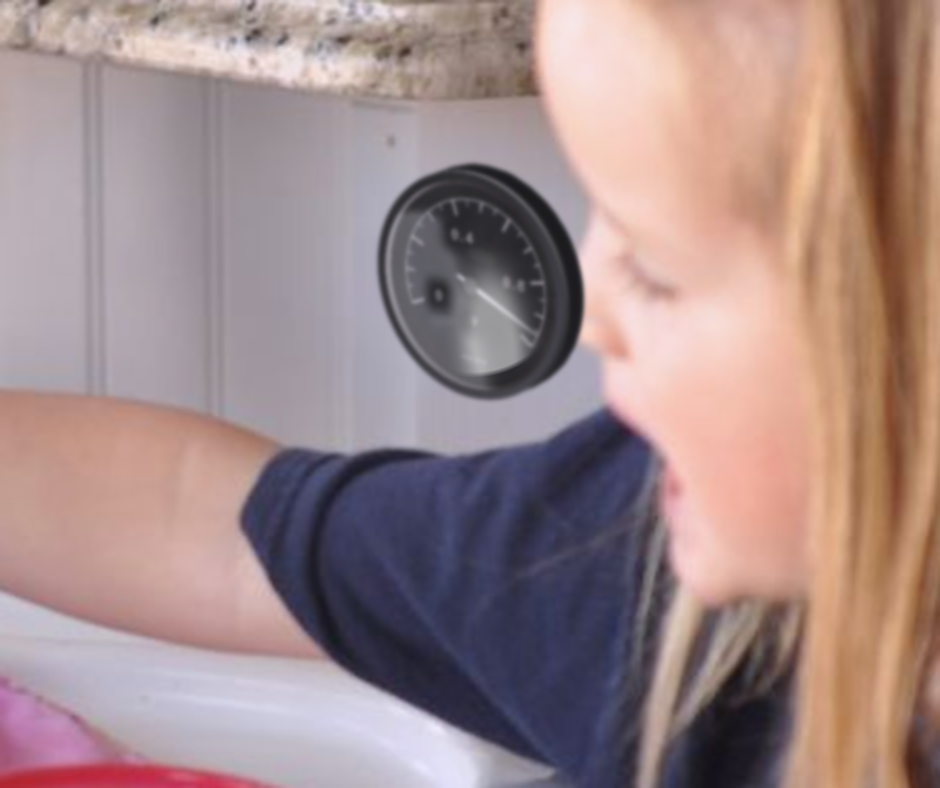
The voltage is 0.95 (V)
